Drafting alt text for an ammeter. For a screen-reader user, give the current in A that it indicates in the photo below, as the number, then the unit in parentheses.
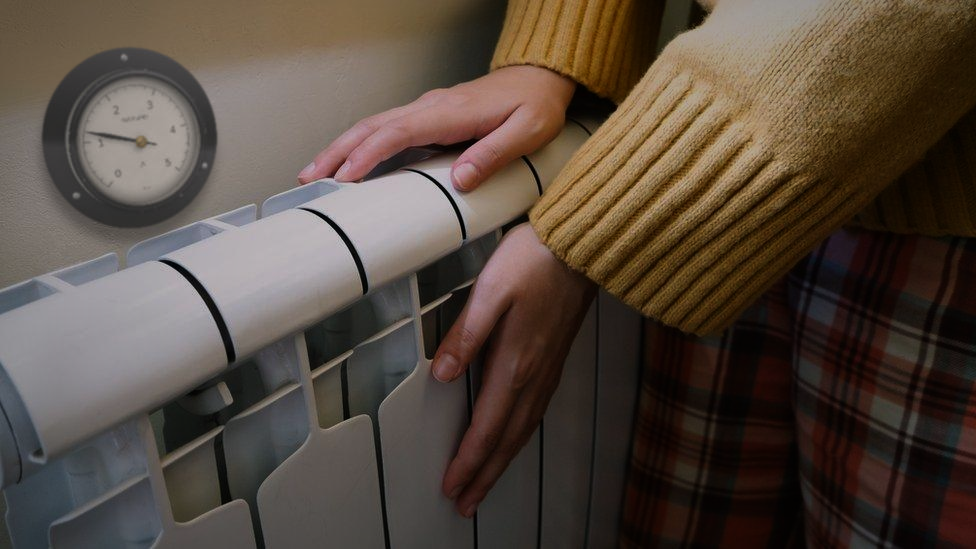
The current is 1.2 (A)
